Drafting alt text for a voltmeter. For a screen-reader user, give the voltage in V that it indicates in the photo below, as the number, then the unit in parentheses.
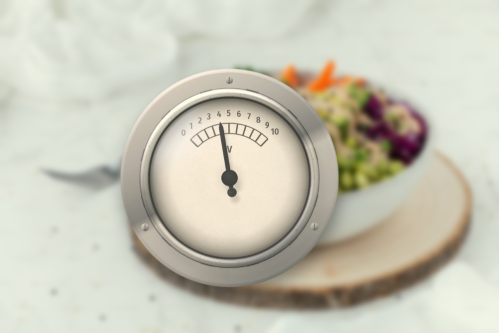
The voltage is 4 (V)
